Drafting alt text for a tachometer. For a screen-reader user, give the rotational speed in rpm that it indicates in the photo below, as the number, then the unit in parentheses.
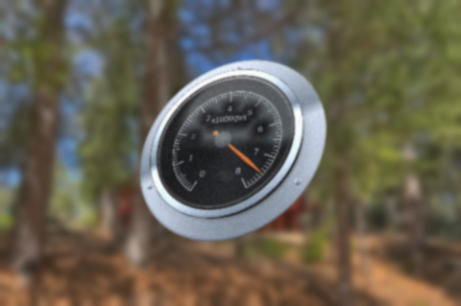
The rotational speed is 7500 (rpm)
